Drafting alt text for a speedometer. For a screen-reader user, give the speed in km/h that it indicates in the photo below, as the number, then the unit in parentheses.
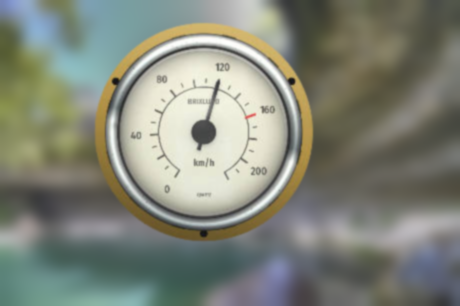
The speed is 120 (km/h)
